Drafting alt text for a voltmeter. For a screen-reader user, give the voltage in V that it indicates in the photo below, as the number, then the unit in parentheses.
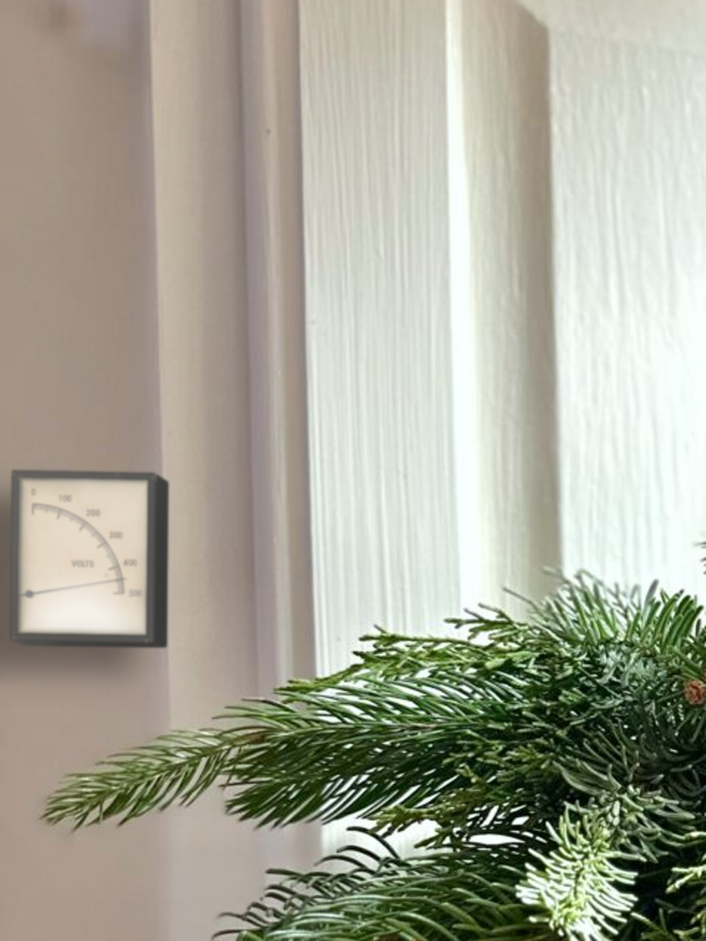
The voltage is 450 (V)
